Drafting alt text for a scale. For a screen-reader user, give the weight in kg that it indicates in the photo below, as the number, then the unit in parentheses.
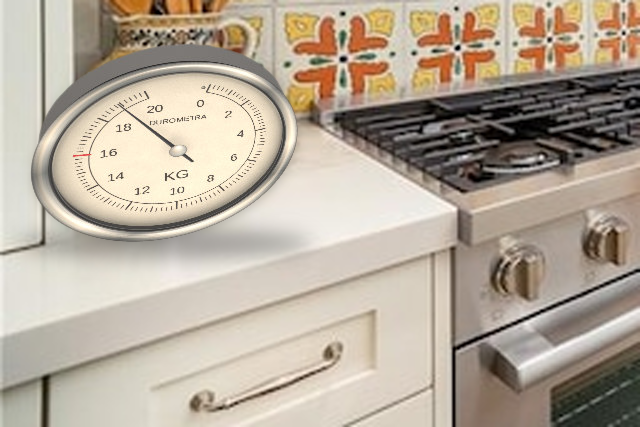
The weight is 19 (kg)
